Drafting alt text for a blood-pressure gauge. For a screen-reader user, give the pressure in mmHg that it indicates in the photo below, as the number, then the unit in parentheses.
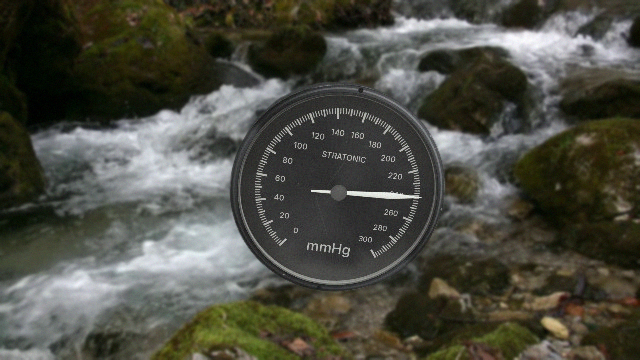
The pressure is 240 (mmHg)
